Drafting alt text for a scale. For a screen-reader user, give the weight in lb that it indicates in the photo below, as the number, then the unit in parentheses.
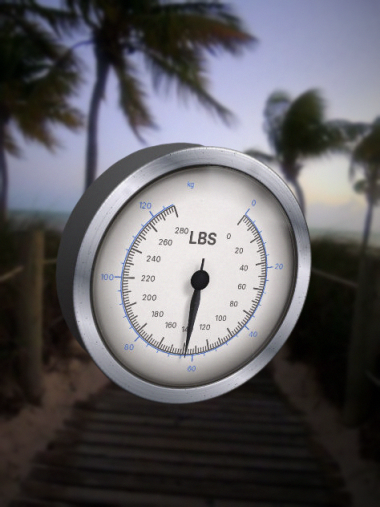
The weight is 140 (lb)
